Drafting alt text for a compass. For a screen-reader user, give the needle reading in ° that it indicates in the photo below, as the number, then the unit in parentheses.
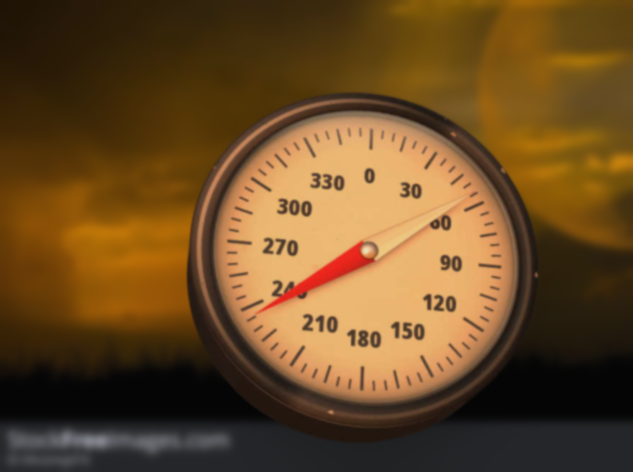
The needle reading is 235 (°)
